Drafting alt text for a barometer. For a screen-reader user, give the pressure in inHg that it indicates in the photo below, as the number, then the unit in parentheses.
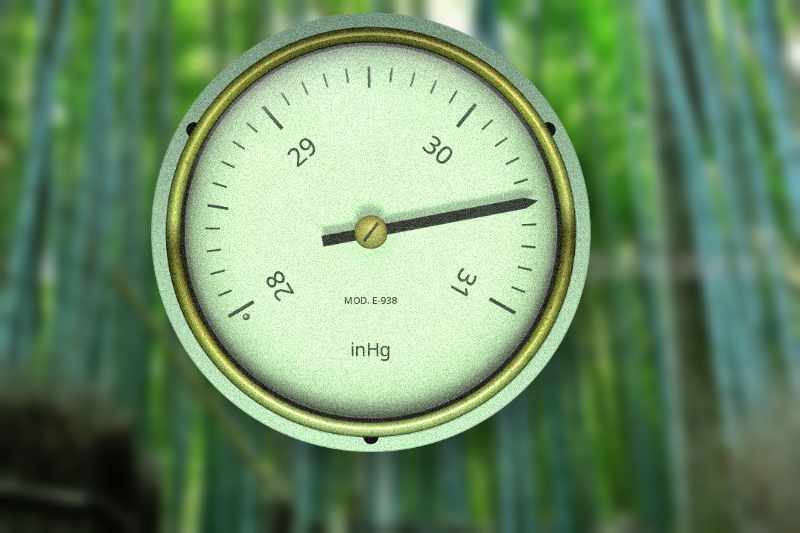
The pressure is 30.5 (inHg)
